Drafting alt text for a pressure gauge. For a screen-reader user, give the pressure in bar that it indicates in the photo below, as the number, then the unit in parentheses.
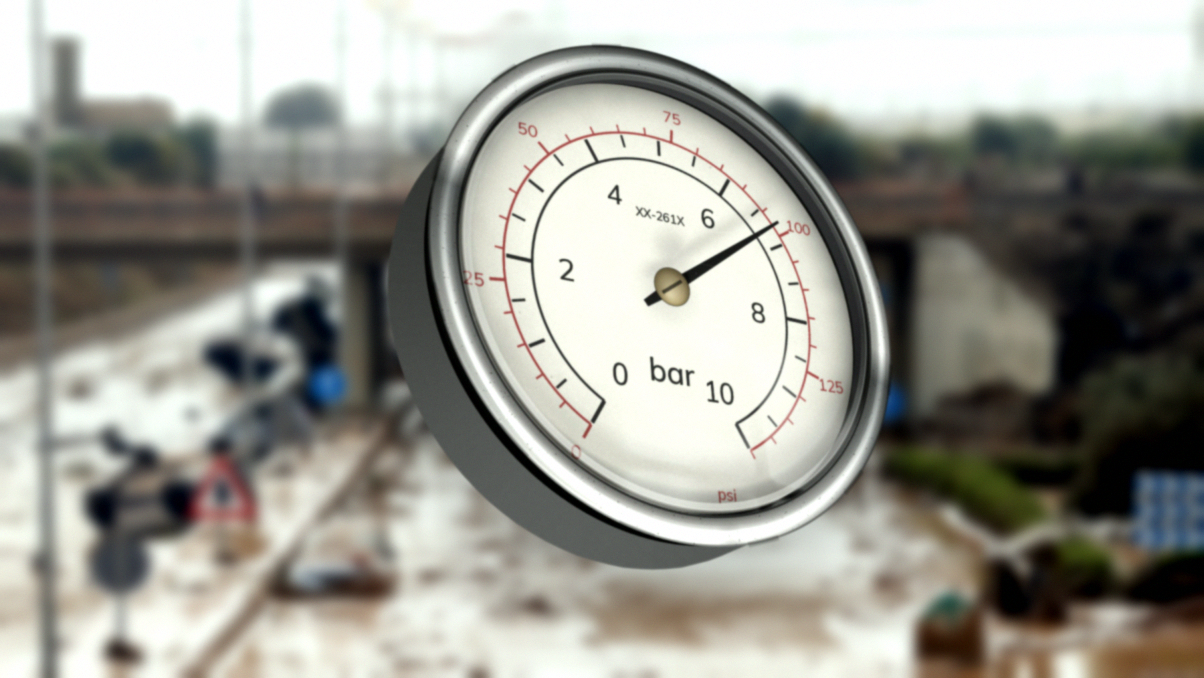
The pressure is 6.75 (bar)
